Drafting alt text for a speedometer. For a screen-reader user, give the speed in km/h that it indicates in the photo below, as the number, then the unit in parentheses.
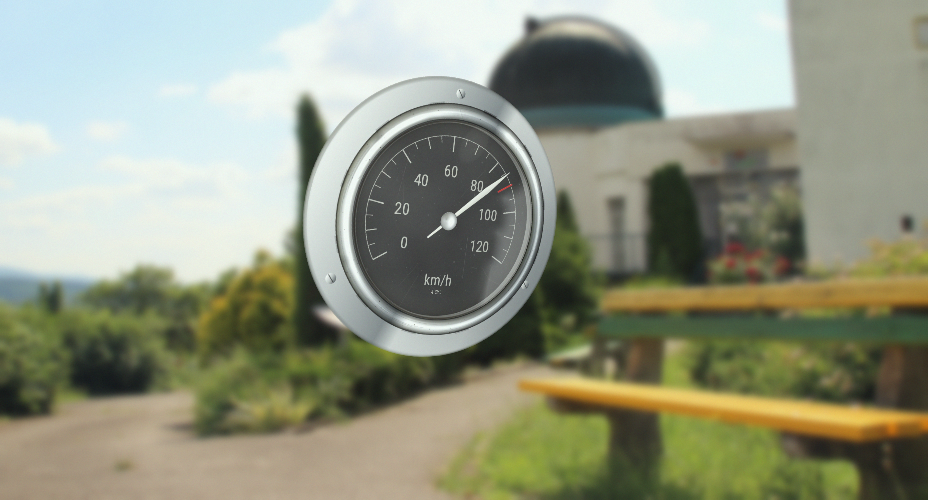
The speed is 85 (km/h)
